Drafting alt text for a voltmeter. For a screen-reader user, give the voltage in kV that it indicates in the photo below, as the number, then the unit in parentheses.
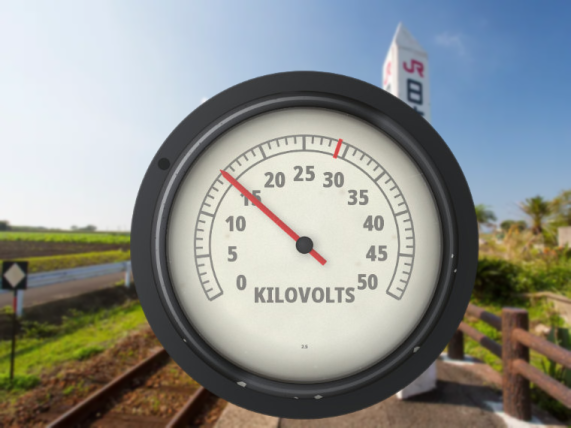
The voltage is 15 (kV)
